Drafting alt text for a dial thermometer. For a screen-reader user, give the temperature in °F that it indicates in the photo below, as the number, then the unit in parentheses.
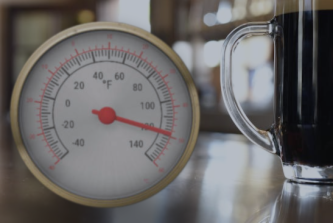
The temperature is 120 (°F)
